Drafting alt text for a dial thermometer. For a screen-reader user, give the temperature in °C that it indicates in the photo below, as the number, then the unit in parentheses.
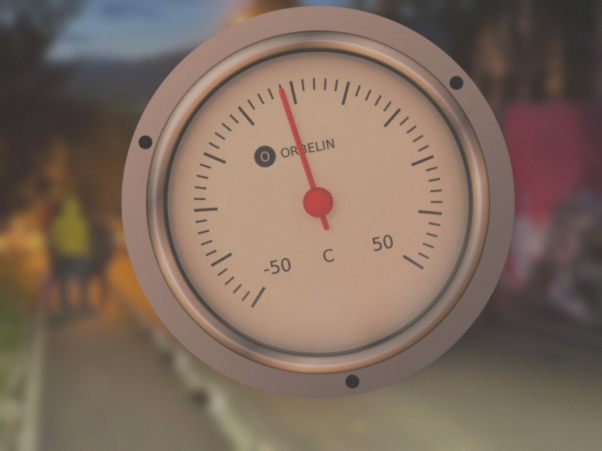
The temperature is -2 (°C)
